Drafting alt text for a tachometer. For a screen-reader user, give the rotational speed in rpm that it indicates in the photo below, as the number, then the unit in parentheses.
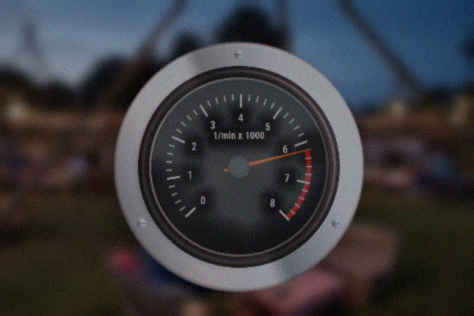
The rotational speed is 6200 (rpm)
